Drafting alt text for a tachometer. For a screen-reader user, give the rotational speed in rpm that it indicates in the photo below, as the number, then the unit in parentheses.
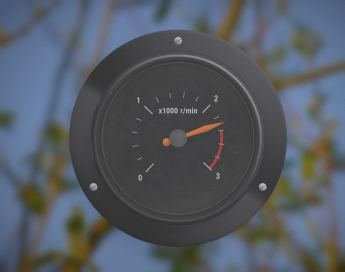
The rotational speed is 2300 (rpm)
